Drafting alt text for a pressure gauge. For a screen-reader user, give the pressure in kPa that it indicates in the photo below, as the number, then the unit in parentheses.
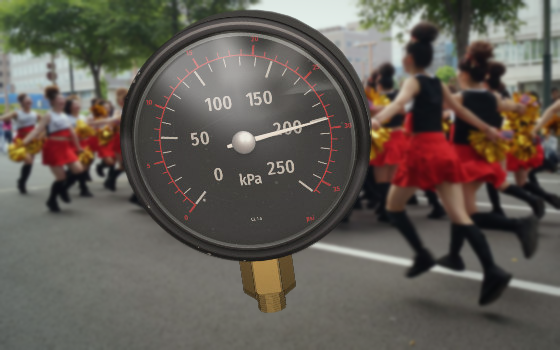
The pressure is 200 (kPa)
